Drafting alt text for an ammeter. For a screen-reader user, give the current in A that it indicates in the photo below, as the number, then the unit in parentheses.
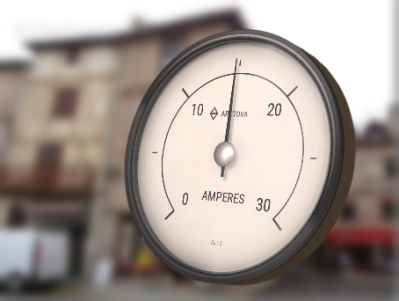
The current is 15 (A)
